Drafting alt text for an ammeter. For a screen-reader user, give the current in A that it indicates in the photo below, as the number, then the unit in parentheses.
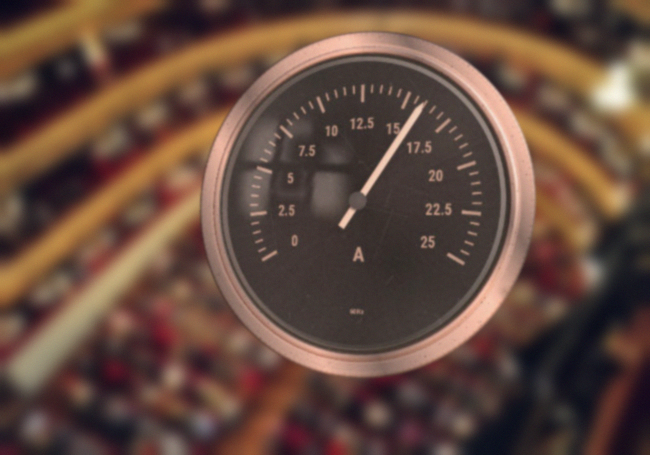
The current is 16 (A)
